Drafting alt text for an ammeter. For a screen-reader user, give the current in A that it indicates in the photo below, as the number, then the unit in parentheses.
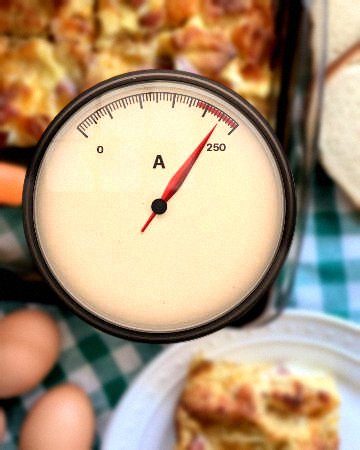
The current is 225 (A)
